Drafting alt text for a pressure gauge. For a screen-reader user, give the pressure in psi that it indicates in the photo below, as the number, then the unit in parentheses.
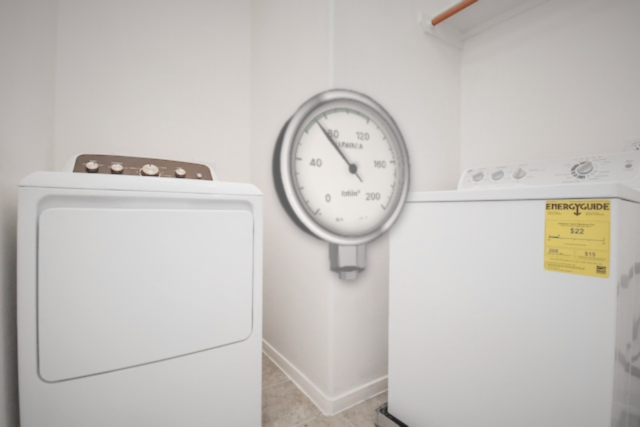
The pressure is 70 (psi)
